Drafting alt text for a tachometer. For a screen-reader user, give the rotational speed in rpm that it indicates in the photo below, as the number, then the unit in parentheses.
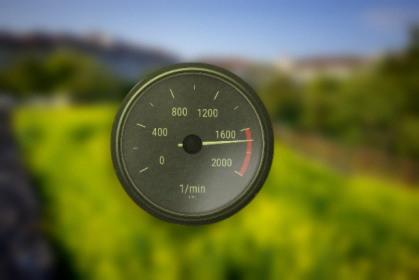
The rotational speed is 1700 (rpm)
